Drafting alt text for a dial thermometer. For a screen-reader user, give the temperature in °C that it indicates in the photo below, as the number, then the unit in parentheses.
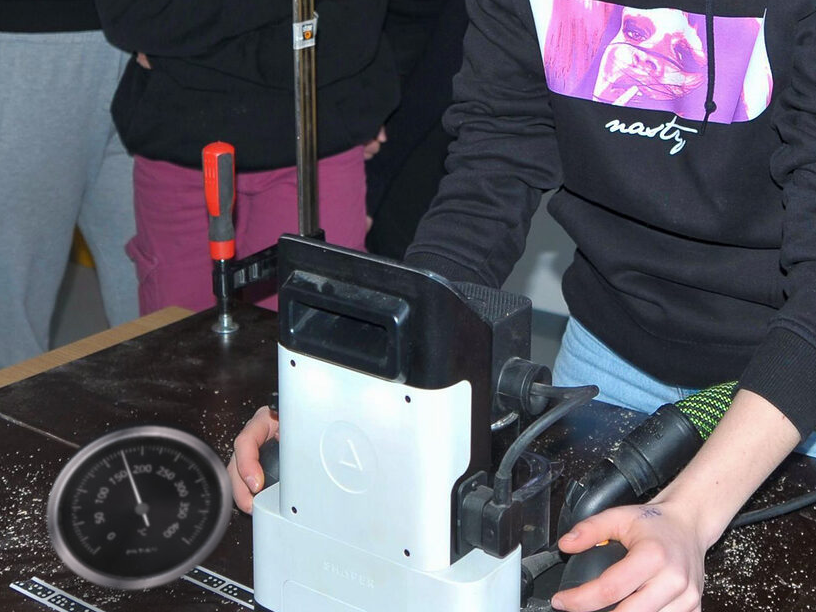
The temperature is 175 (°C)
